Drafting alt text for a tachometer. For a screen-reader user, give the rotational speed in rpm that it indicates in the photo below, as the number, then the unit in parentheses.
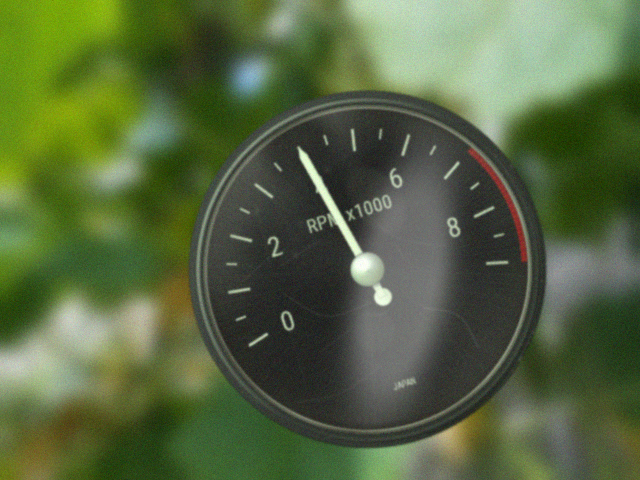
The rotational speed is 4000 (rpm)
